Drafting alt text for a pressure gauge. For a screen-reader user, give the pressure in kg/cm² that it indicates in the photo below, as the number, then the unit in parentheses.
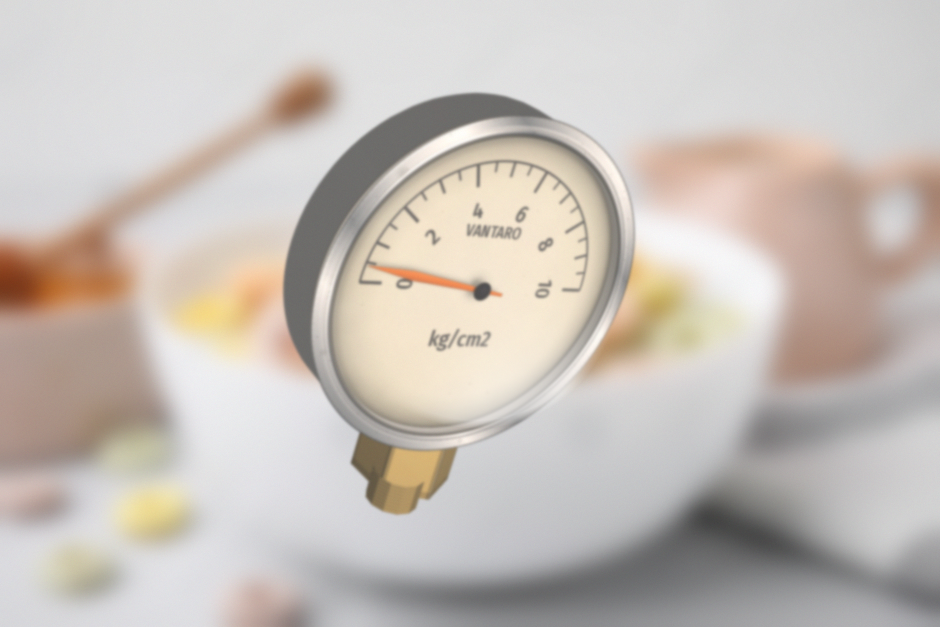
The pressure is 0.5 (kg/cm²)
